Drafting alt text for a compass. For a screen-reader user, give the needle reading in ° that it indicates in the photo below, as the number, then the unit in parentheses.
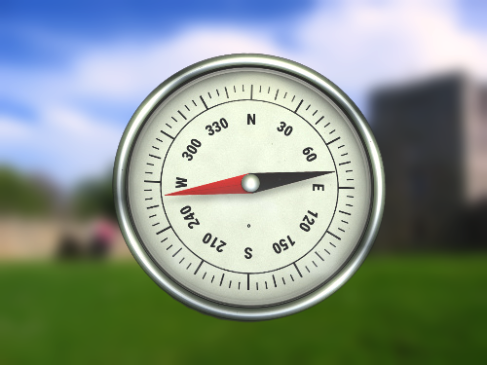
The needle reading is 260 (°)
